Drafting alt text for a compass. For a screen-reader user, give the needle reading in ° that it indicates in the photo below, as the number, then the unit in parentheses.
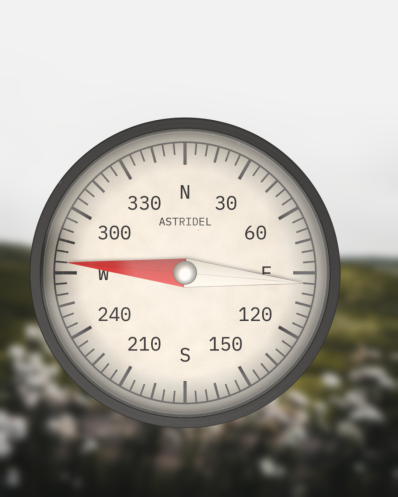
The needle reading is 275 (°)
